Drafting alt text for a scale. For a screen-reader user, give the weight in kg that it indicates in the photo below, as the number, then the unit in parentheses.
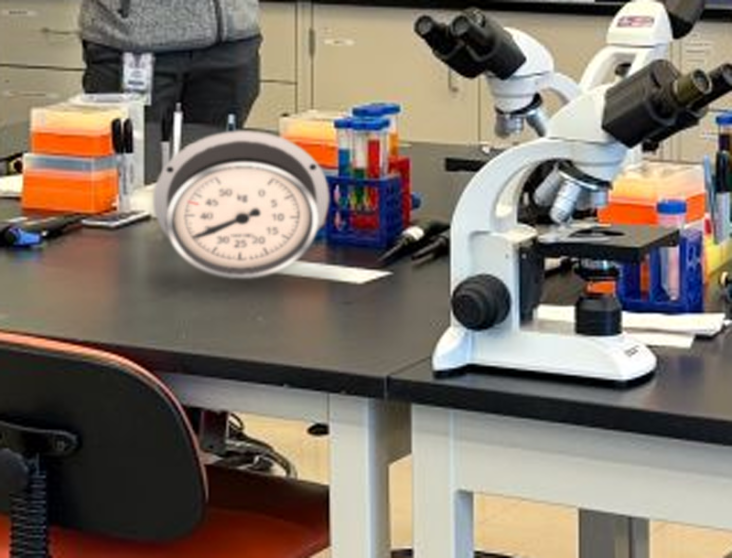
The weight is 35 (kg)
